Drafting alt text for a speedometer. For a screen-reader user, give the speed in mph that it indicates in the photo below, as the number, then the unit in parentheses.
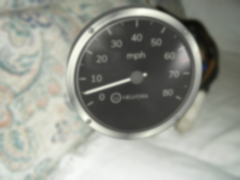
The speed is 5 (mph)
